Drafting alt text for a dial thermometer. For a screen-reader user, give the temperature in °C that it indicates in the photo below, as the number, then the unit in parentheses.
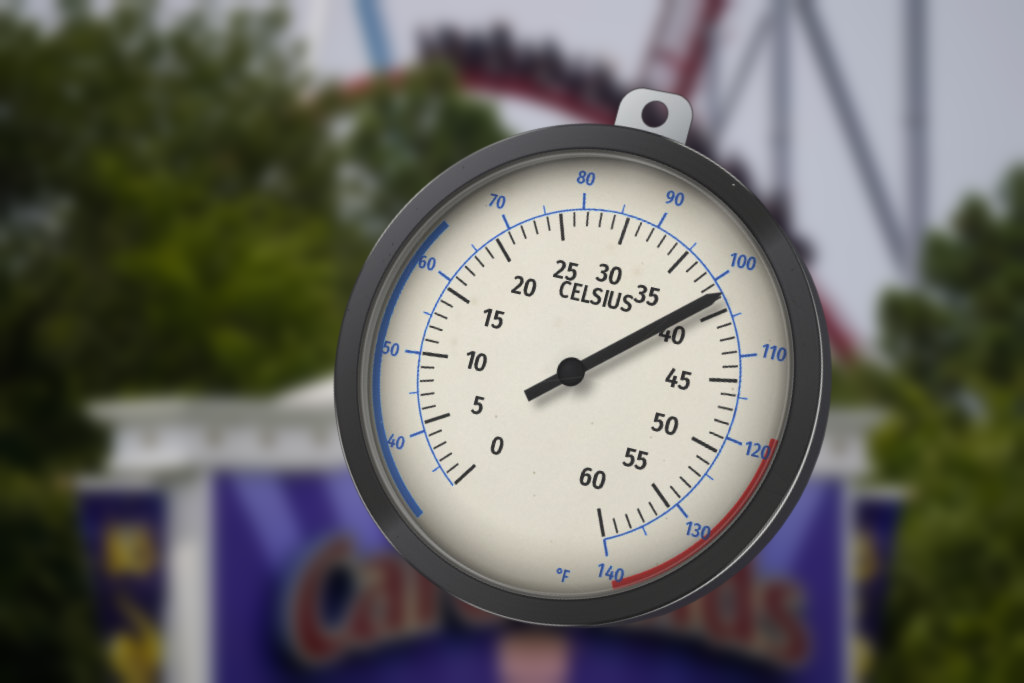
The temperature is 39 (°C)
